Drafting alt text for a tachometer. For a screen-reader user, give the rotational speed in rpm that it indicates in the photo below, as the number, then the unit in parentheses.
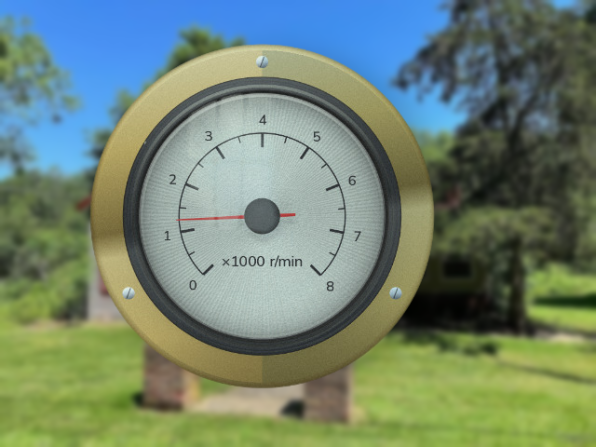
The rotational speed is 1250 (rpm)
